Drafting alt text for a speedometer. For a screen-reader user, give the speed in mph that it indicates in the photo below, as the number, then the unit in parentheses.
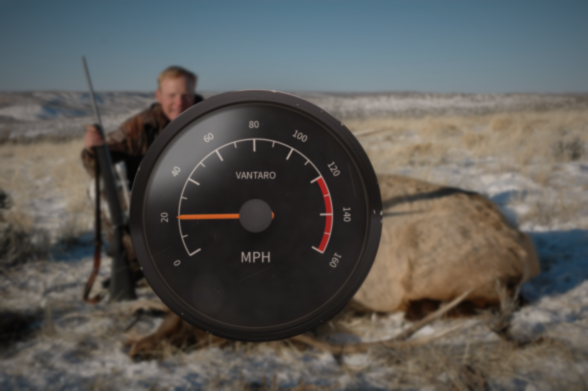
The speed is 20 (mph)
